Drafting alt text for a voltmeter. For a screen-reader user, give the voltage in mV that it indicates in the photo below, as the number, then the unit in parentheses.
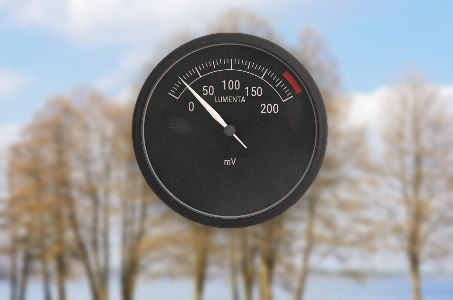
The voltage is 25 (mV)
